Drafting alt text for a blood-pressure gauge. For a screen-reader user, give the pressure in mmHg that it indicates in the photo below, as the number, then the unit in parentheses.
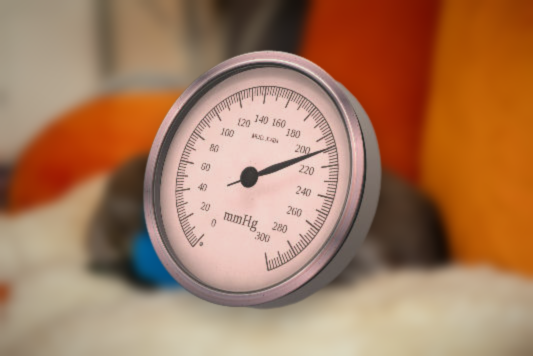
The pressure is 210 (mmHg)
